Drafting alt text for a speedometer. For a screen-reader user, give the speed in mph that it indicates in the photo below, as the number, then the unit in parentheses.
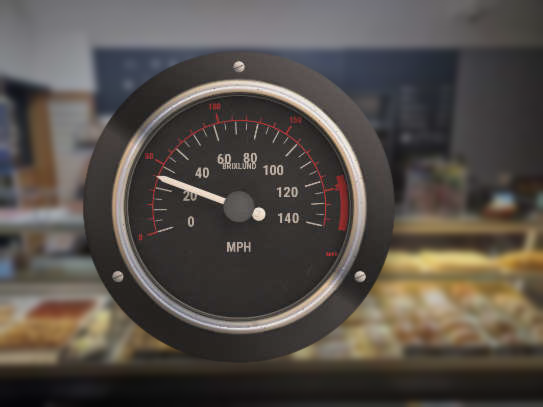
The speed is 25 (mph)
